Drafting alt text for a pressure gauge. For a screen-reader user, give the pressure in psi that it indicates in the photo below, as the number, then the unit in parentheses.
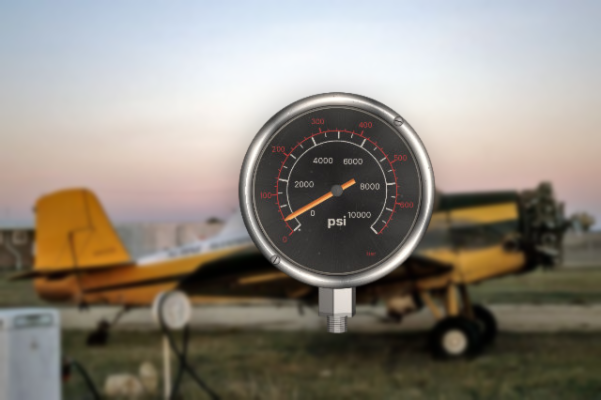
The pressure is 500 (psi)
